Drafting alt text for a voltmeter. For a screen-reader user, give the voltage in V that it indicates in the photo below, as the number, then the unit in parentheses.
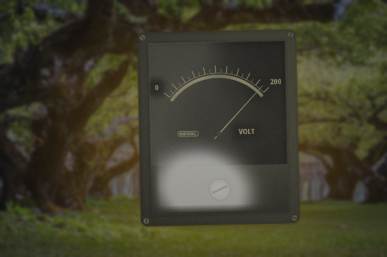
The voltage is 190 (V)
